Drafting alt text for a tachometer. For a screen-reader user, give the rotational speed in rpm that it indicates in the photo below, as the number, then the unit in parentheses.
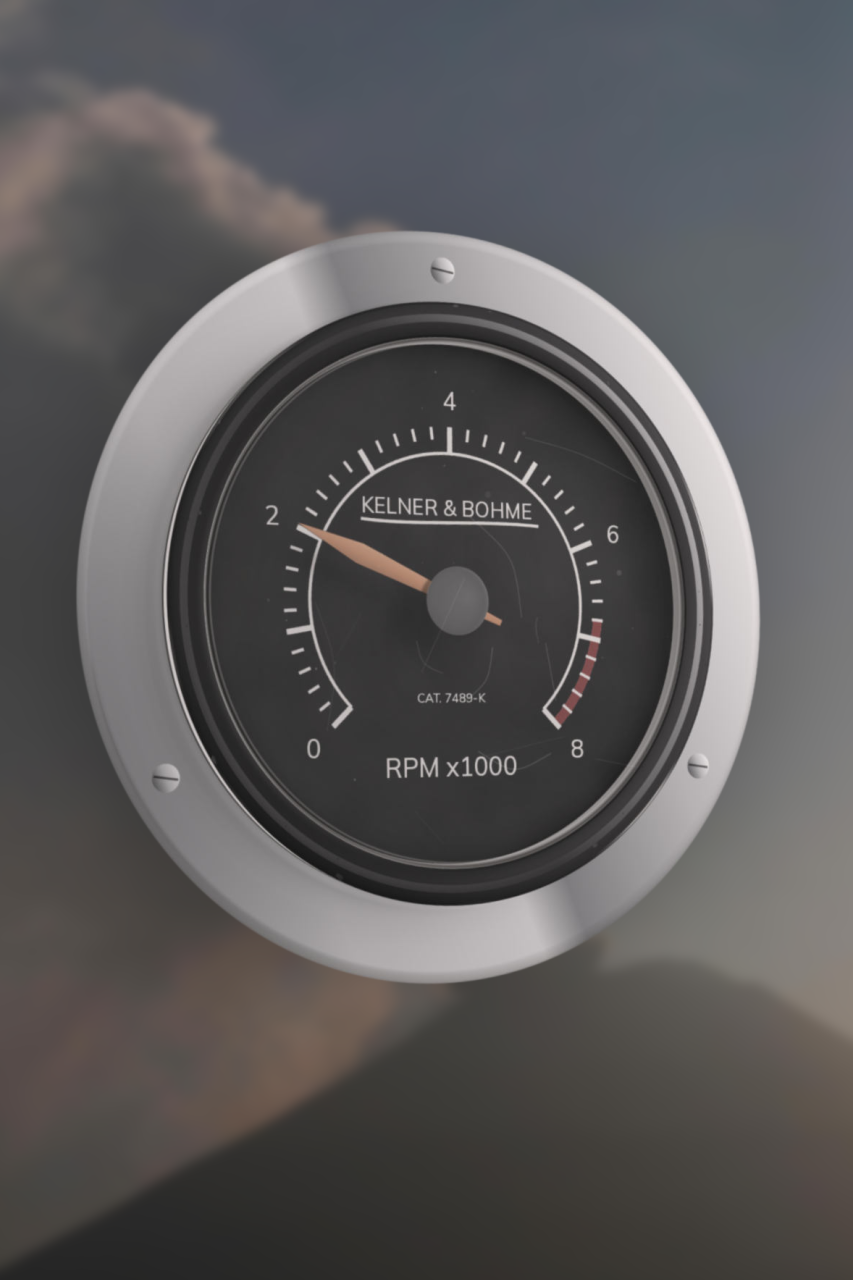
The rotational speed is 2000 (rpm)
